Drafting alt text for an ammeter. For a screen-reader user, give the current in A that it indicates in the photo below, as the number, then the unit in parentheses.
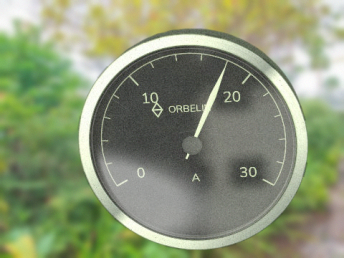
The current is 18 (A)
